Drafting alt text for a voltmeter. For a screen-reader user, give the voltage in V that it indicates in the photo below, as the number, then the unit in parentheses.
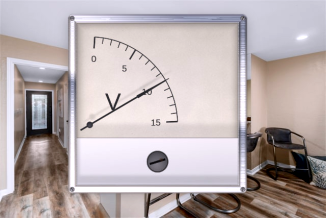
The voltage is 10 (V)
